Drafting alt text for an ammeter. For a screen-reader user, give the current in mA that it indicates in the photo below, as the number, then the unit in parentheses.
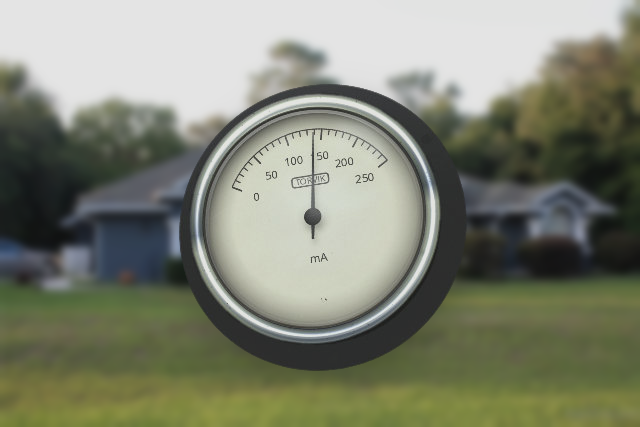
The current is 140 (mA)
